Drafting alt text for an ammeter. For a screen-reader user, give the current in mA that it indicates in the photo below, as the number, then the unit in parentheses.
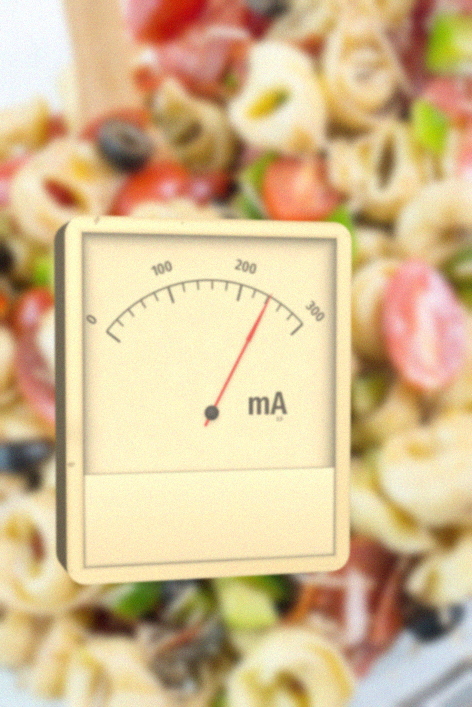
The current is 240 (mA)
